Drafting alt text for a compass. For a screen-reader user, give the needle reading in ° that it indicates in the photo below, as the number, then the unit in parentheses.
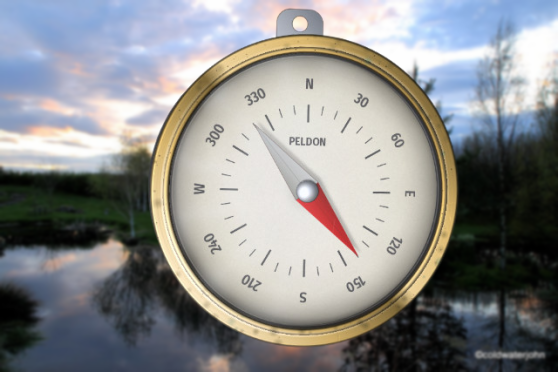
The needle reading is 140 (°)
